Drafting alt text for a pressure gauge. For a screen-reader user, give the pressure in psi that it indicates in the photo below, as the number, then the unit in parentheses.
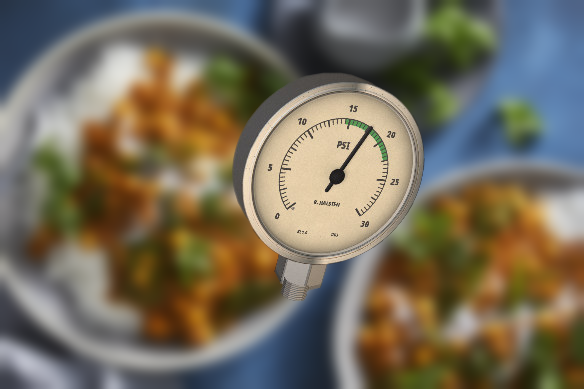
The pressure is 17.5 (psi)
